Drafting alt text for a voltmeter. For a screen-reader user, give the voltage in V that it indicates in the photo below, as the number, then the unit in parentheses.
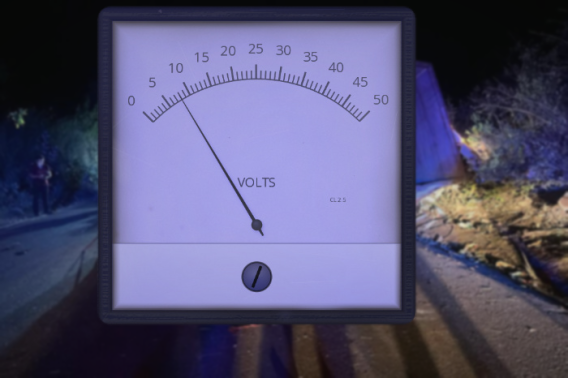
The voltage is 8 (V)
